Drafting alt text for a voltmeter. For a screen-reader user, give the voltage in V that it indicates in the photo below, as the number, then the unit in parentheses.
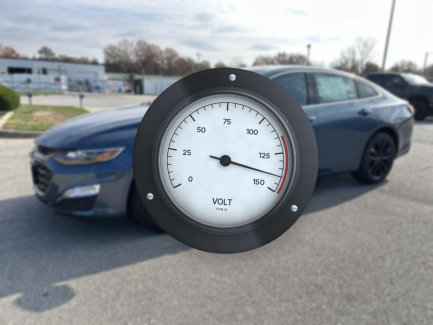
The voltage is 140 (V)
